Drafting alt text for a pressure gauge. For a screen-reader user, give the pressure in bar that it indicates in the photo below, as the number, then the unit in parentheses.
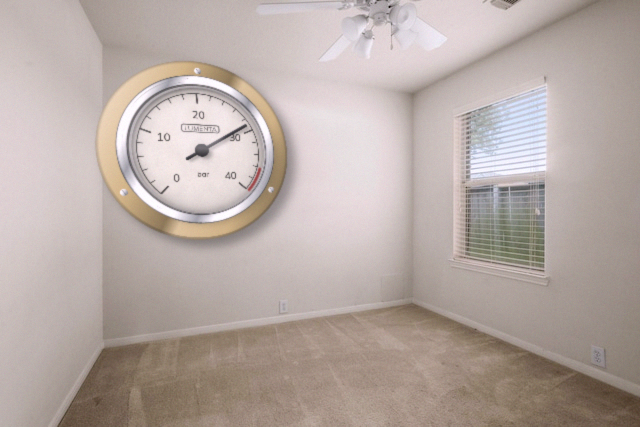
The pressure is 29 (bar)
